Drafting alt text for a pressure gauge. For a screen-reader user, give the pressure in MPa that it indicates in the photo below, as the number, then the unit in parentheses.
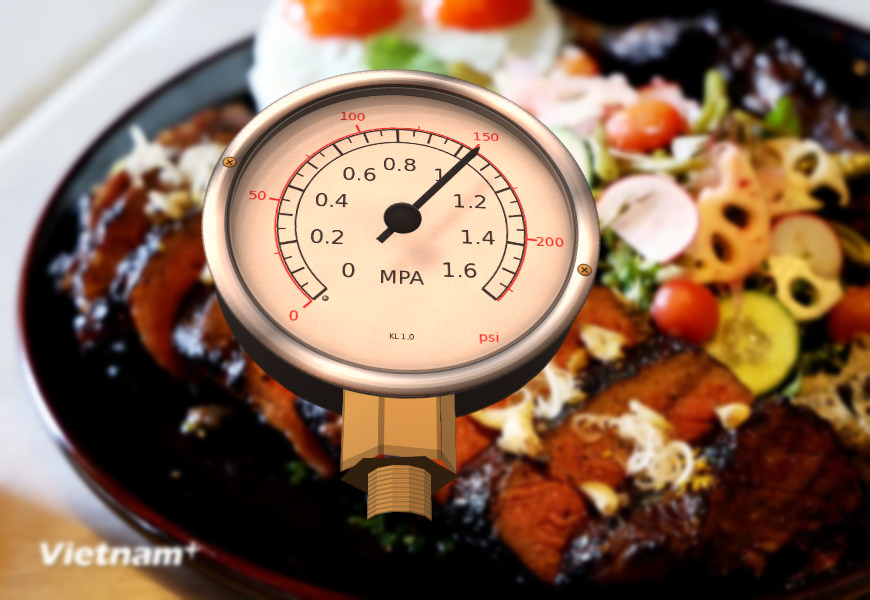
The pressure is 1.05 (MPa)
